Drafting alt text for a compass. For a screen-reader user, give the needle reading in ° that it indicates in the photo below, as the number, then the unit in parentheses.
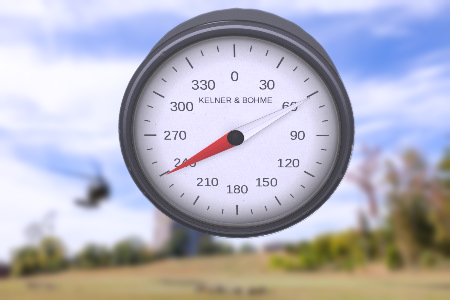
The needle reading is 240 (°)
